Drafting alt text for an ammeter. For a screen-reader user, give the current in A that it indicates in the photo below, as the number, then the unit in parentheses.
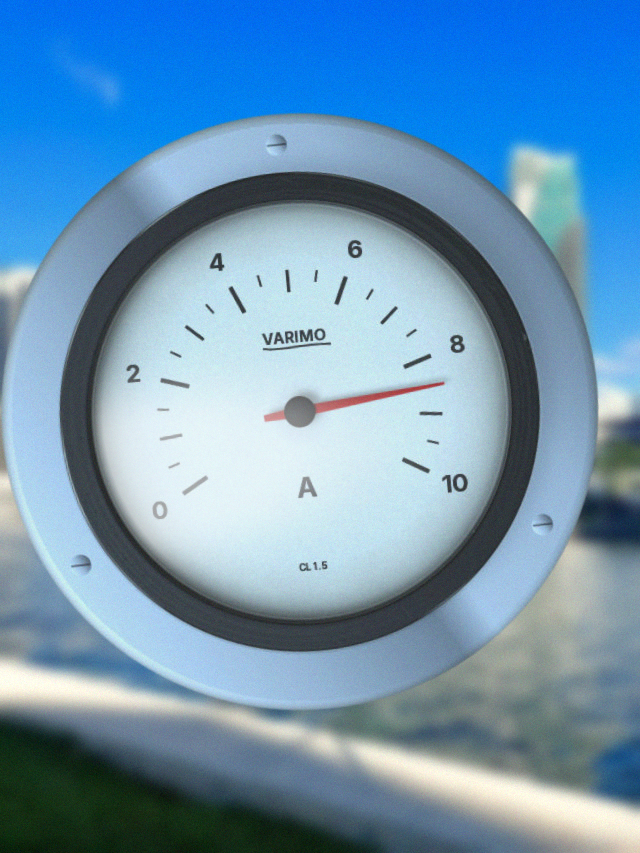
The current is 8.5 (A)
